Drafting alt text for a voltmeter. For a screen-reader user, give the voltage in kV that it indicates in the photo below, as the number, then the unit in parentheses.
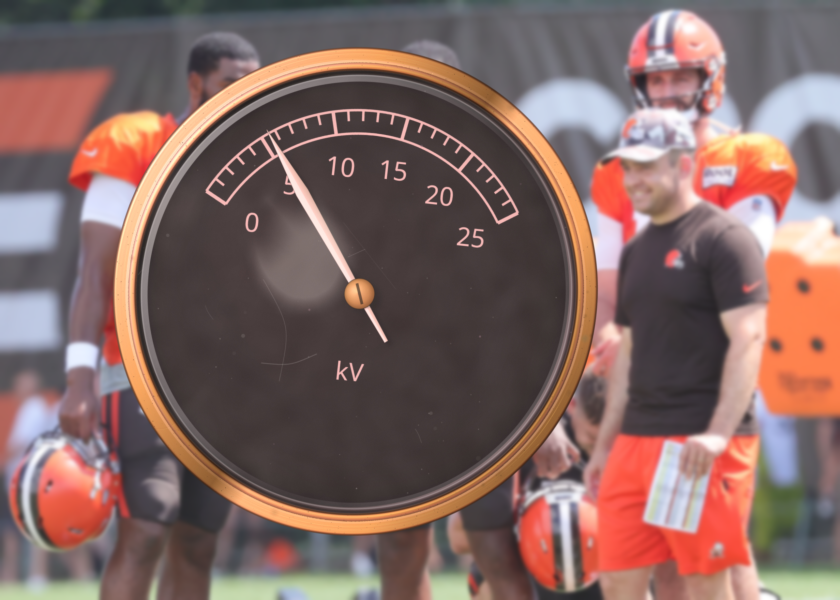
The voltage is 5.5 (kV)
